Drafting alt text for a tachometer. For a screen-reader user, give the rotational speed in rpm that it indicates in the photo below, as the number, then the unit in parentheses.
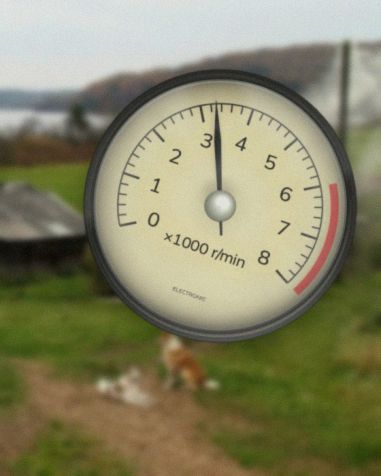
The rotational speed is 3300 (rpm)
